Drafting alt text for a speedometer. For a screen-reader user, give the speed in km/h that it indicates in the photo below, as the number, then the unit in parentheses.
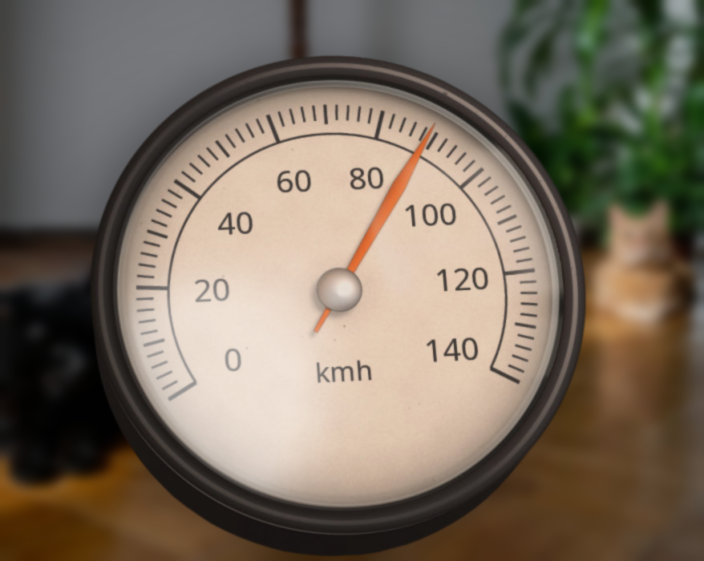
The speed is 89 (km/h)
